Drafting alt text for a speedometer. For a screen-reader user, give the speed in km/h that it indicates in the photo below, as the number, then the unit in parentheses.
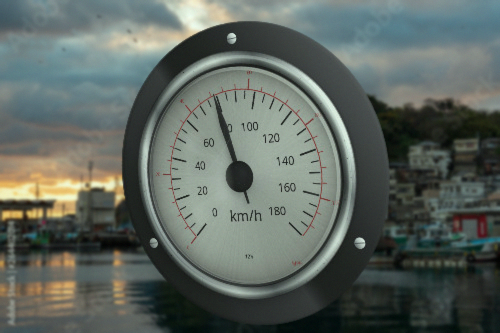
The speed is 80 (km/h)
